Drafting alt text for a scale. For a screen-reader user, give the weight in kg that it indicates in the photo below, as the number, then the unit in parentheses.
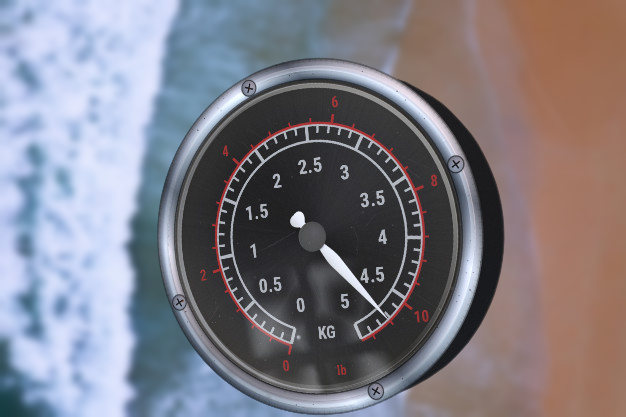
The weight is 4.7 (kg)
